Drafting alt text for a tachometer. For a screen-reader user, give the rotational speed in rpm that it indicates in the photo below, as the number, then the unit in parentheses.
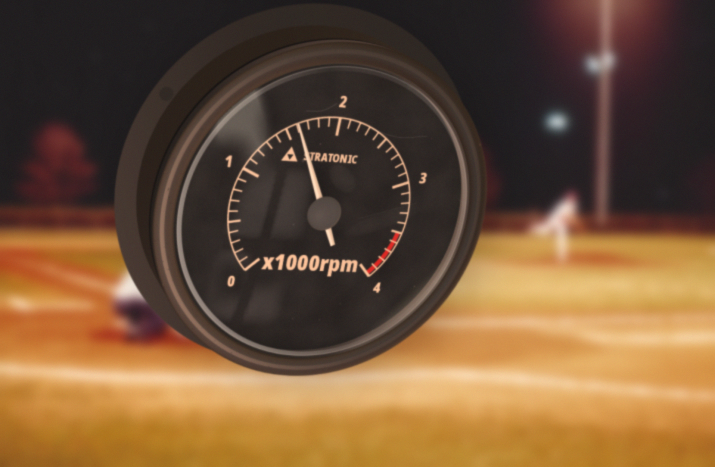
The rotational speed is 1600 (rpm)
